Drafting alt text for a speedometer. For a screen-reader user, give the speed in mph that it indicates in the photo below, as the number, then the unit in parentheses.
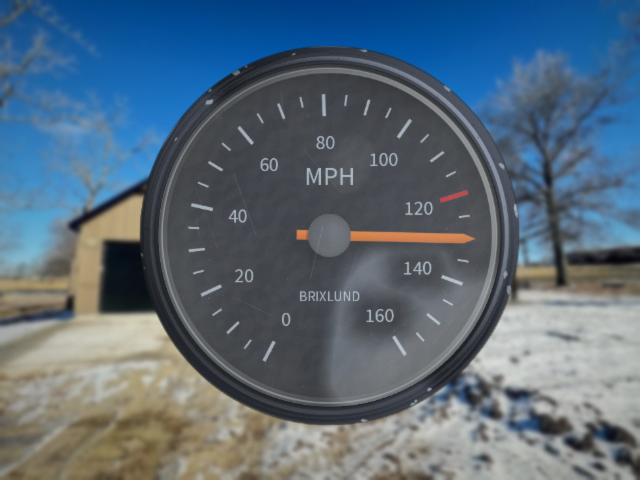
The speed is 130 (mph)
